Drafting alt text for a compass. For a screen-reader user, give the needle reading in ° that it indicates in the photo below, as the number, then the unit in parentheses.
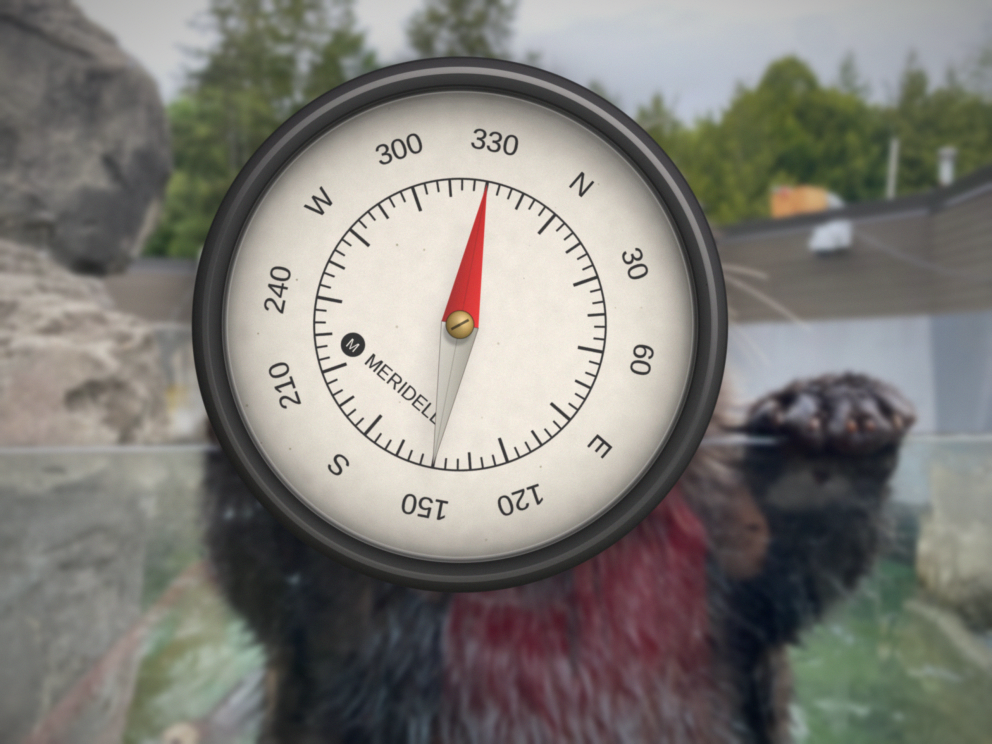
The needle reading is 330 (°)
